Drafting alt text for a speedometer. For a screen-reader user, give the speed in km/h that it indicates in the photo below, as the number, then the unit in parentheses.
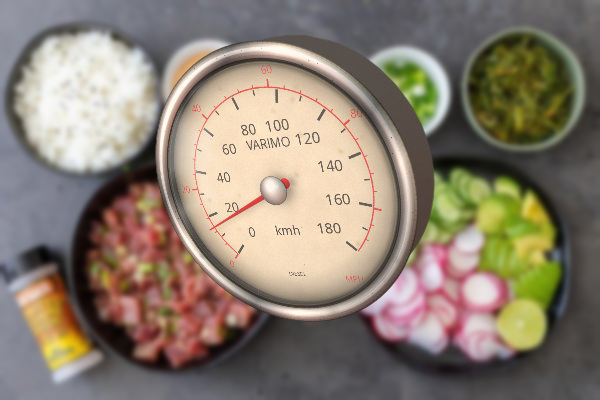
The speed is 15 (km/h)
